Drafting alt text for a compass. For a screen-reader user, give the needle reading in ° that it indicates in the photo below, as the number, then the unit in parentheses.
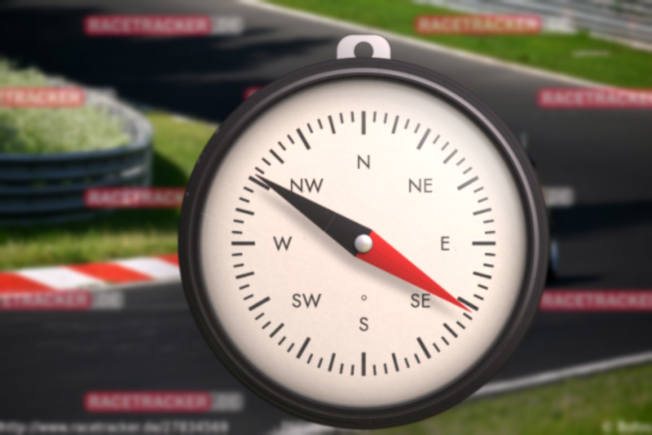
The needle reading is 122.5 (°)
